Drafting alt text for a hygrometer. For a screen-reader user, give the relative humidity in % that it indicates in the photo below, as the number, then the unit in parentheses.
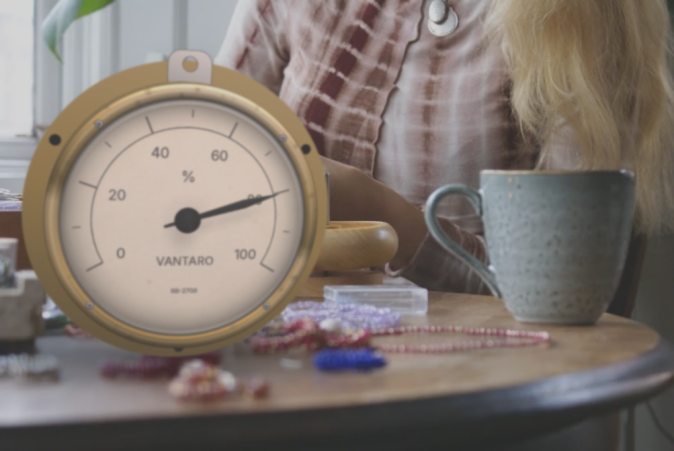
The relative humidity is 80 (%)
